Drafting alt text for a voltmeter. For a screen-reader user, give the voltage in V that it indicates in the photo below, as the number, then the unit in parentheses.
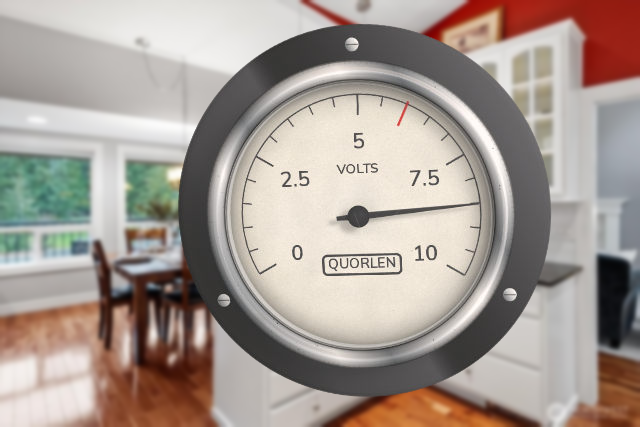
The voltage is 8.5 (V)
